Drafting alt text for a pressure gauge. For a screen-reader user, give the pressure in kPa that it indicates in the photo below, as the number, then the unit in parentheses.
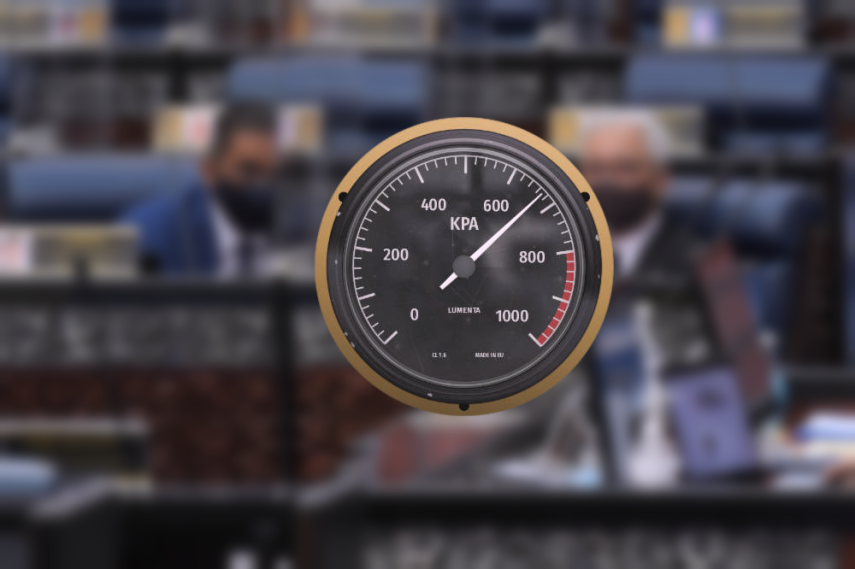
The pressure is 670 (kPa)
